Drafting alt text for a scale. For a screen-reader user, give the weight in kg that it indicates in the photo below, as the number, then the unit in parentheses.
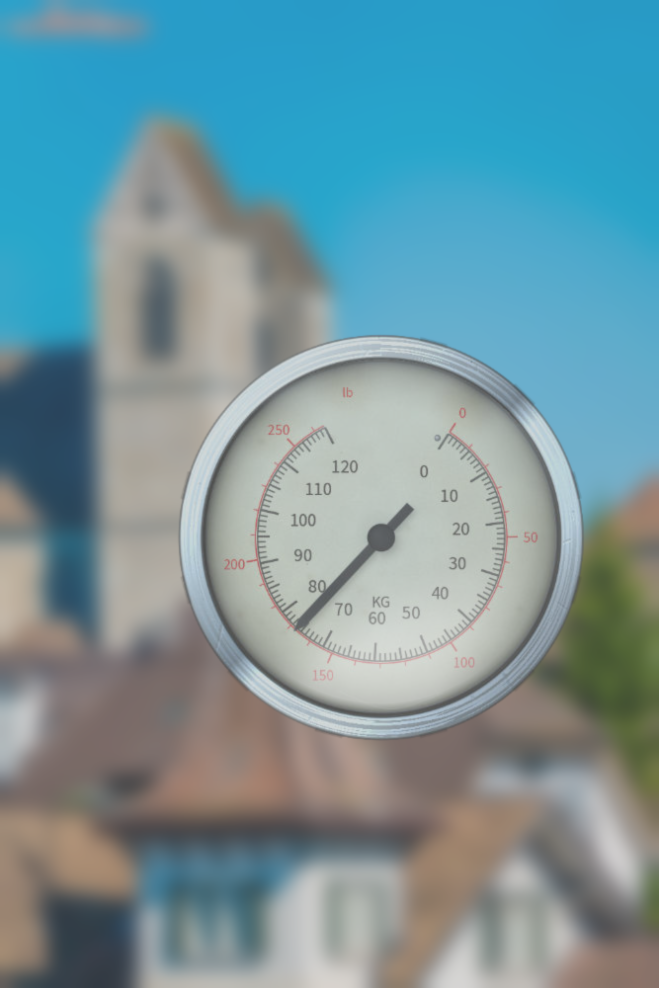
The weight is 76 (kg)
